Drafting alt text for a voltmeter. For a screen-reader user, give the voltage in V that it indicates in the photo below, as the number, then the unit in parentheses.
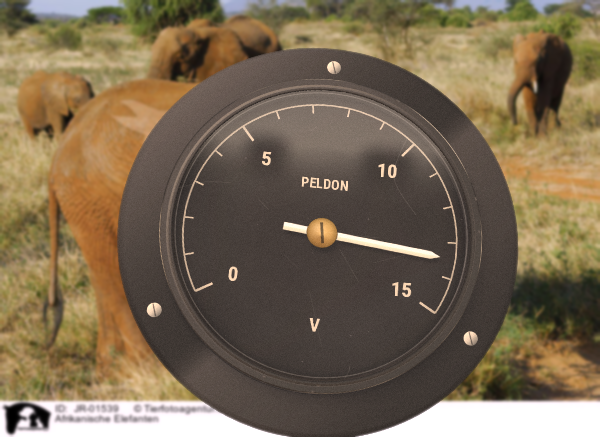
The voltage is 13.5 (V)
